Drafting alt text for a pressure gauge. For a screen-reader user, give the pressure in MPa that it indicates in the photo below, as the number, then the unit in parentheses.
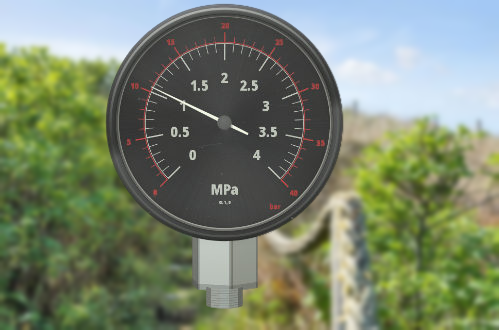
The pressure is 1.05 (MPa)
